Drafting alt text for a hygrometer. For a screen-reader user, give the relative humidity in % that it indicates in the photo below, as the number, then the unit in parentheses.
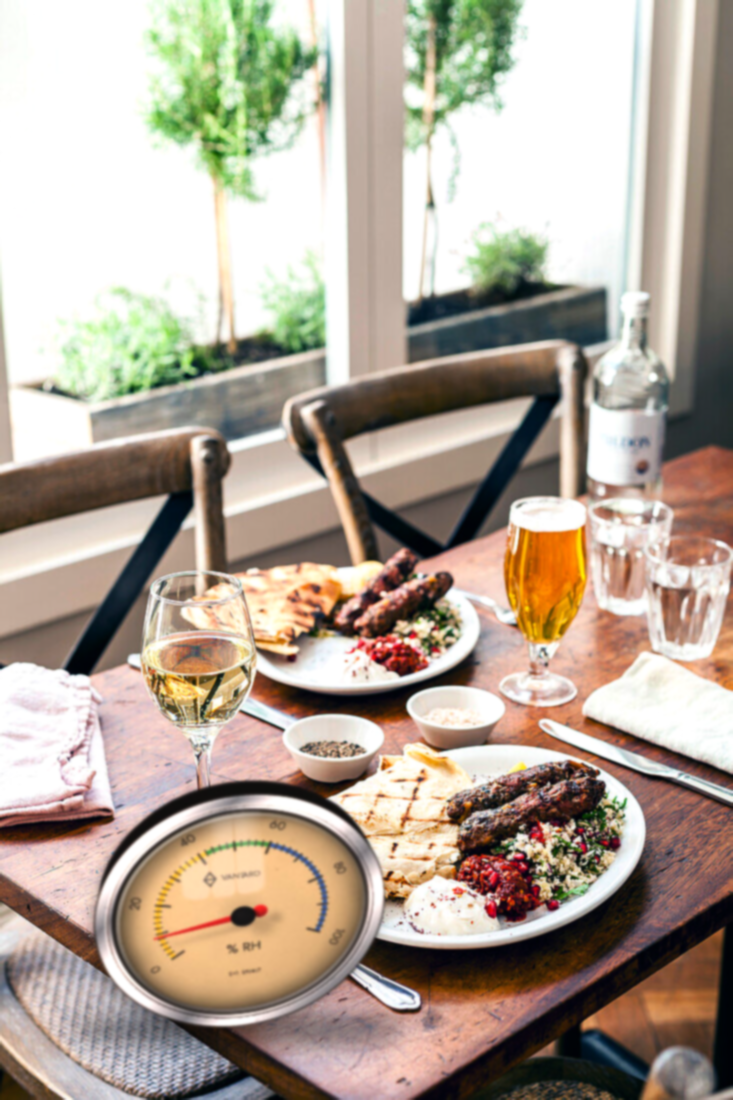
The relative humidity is 10 (%)
